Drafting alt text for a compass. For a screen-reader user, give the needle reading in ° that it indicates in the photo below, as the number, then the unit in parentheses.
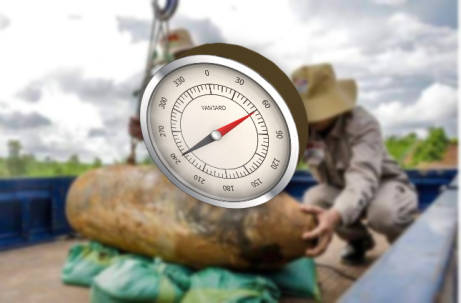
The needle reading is 60 (°)
